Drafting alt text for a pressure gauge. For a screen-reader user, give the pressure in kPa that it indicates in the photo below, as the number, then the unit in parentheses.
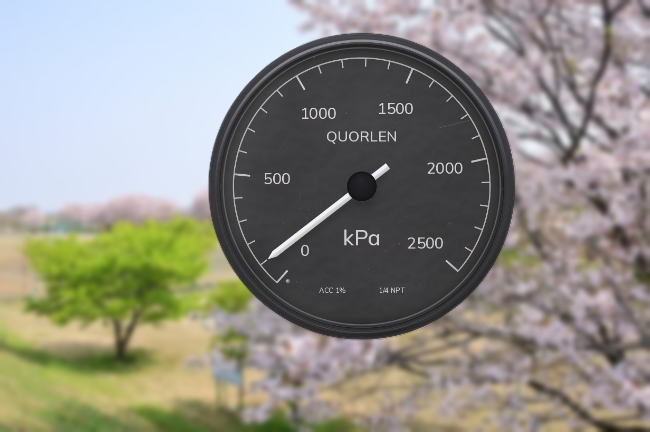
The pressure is 100 (kPa)
